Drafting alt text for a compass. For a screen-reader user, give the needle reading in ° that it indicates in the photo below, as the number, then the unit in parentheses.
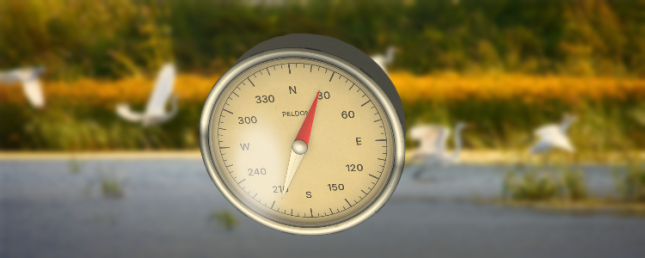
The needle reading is 25 (°)
